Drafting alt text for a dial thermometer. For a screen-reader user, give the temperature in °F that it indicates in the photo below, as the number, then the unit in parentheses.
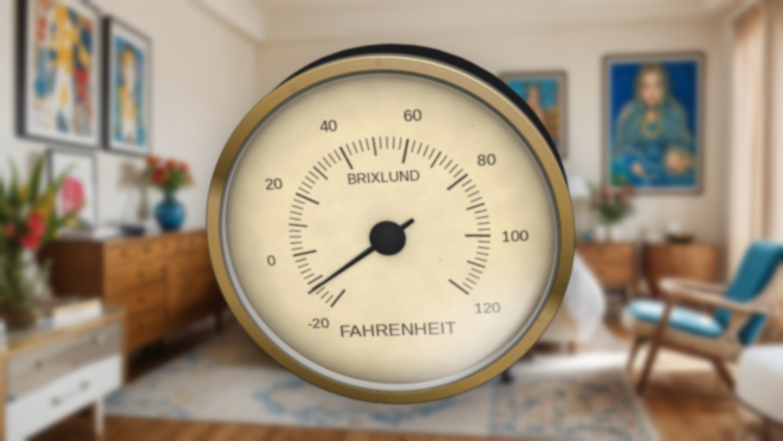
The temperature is -12 (°F)
